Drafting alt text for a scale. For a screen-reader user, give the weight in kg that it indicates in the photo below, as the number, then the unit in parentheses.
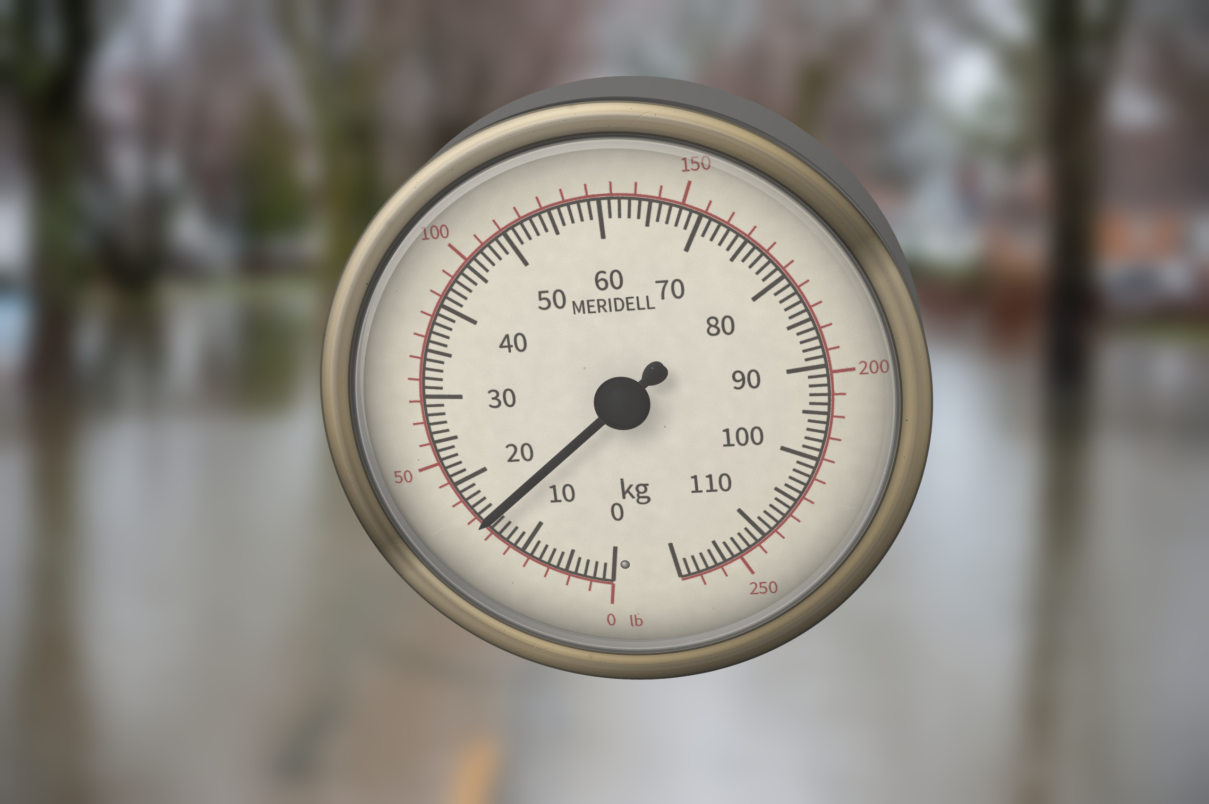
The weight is 15 (kg)
